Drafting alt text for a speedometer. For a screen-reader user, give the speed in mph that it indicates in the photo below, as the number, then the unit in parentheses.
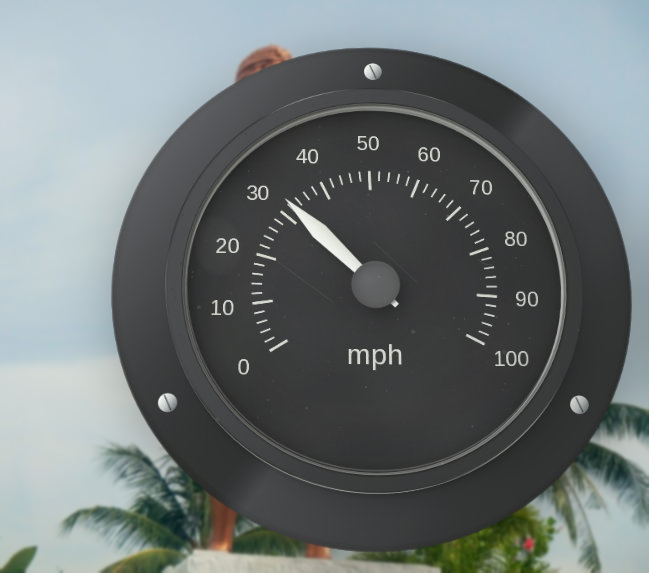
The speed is 32 (mph)
